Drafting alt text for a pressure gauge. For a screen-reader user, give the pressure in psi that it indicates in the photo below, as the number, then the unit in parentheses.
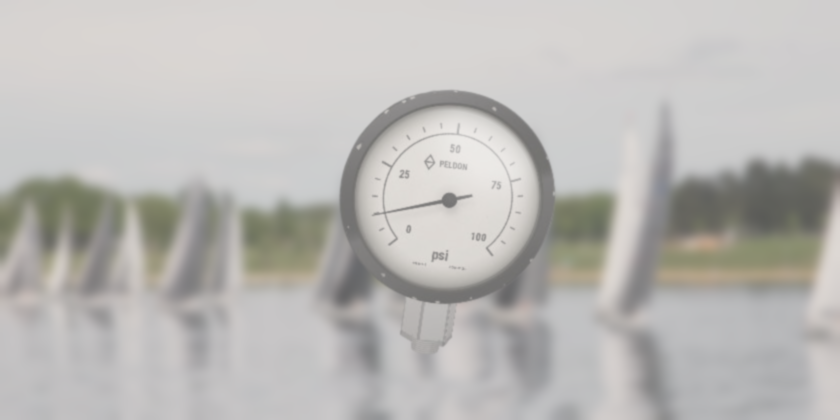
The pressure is 10 (psi)
